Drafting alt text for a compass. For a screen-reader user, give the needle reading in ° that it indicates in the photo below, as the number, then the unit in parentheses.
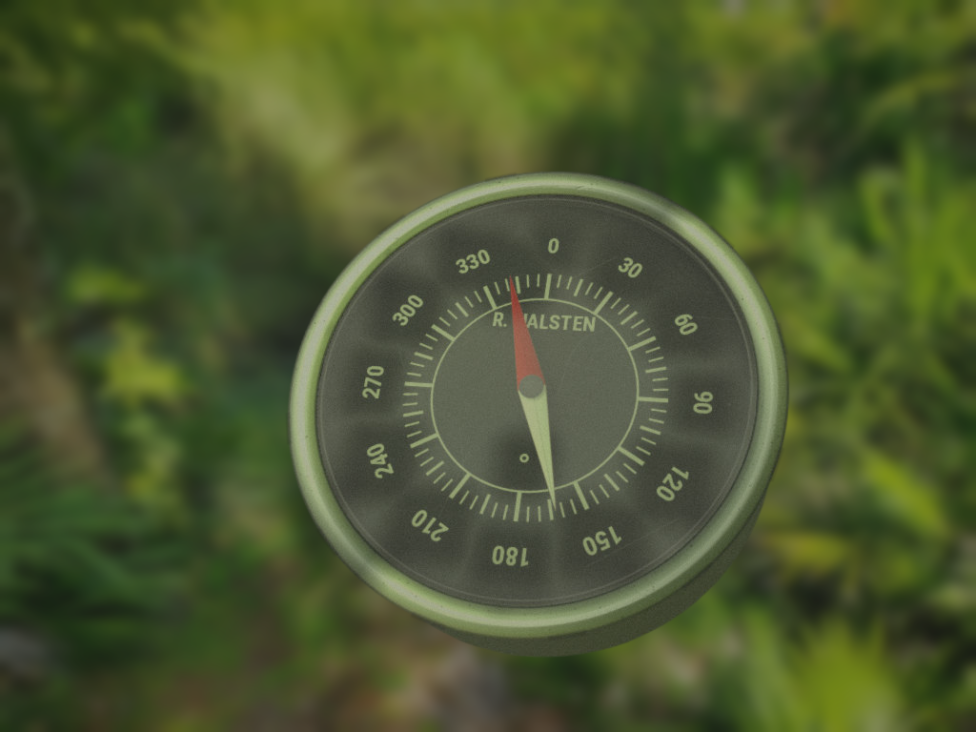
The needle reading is 342.5 (°)
